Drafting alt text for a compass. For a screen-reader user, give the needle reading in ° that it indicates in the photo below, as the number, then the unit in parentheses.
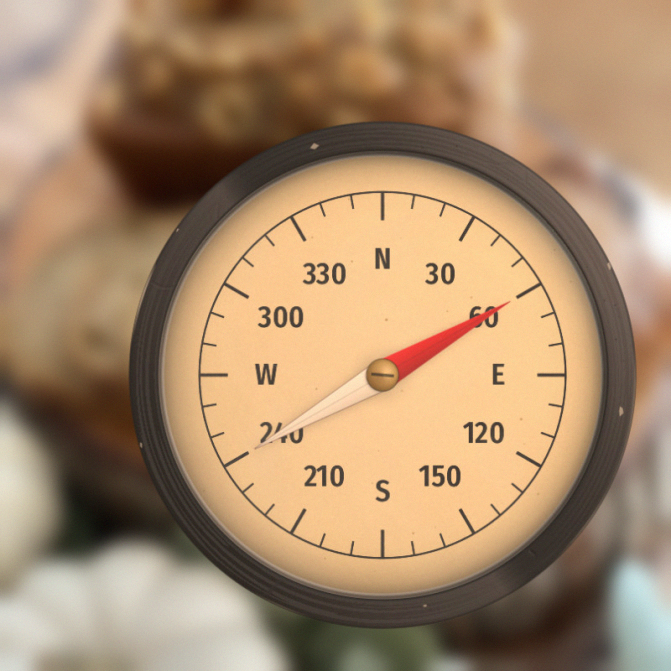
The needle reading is 60 (°)
